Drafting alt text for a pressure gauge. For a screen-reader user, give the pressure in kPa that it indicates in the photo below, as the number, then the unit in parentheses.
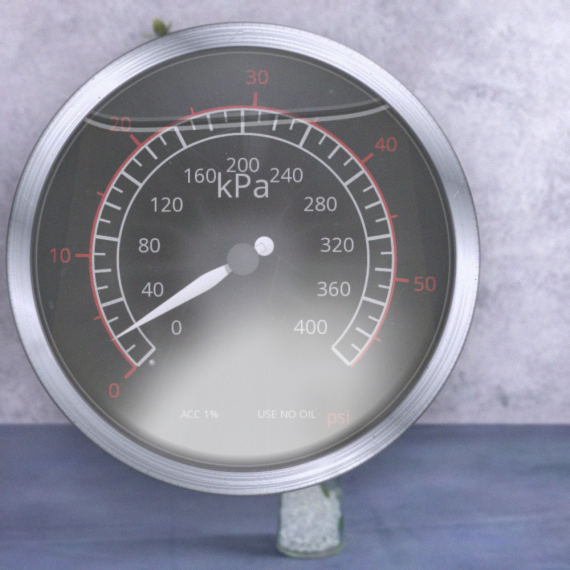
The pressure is 20 (kPa)
